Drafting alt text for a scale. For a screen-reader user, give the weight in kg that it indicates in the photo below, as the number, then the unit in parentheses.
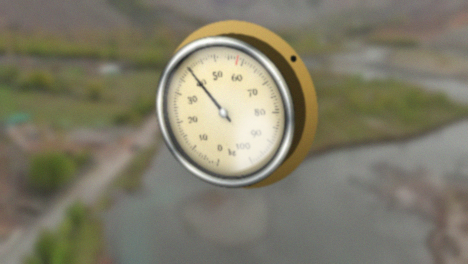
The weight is 40 (kg)
